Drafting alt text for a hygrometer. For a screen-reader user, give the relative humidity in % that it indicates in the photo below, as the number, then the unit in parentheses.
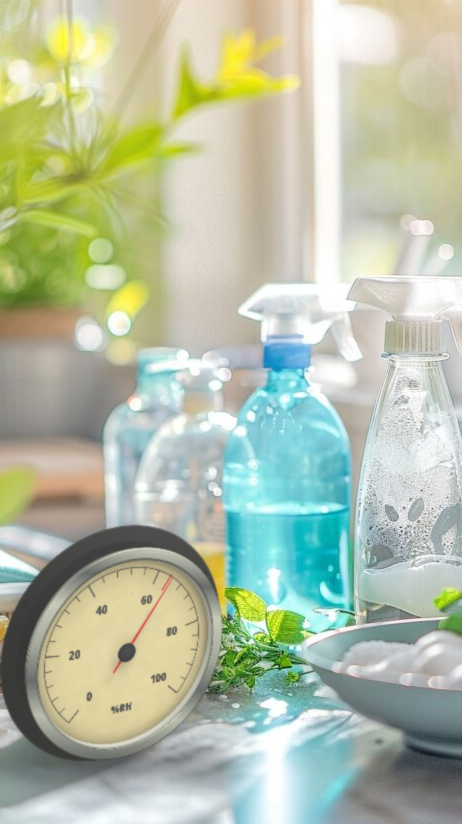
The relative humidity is 64 (%)
